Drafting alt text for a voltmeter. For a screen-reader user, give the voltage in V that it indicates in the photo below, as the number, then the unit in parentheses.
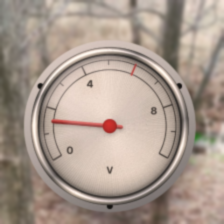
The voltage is 1.5 (V)
